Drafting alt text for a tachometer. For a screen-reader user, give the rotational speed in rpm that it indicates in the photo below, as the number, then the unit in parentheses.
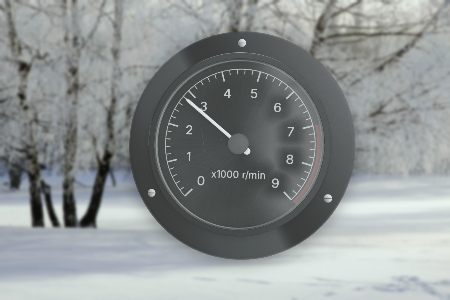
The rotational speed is 2800 (rpm)
